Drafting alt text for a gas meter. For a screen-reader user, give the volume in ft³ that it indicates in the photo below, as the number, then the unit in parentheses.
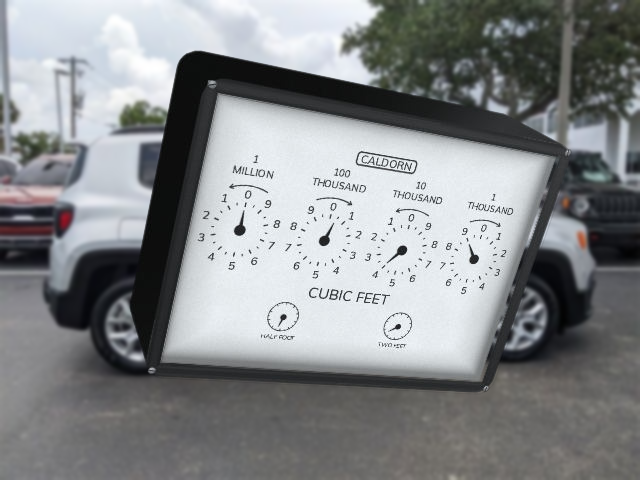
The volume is 3900 (ft³)
